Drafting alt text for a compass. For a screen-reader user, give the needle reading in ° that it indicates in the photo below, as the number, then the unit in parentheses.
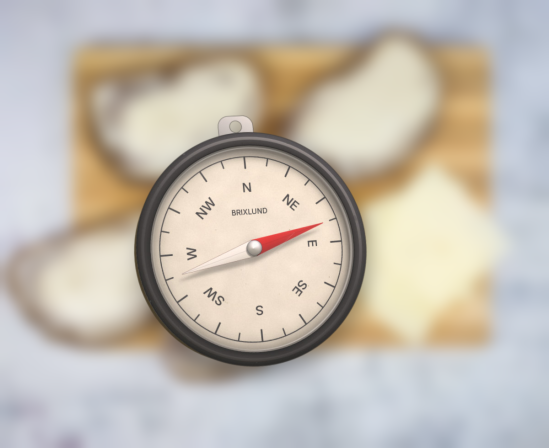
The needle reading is 75 (°)
